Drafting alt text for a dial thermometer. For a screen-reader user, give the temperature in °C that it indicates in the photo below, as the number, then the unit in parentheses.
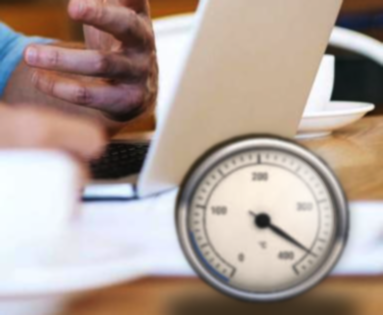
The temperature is 370 (°C)
